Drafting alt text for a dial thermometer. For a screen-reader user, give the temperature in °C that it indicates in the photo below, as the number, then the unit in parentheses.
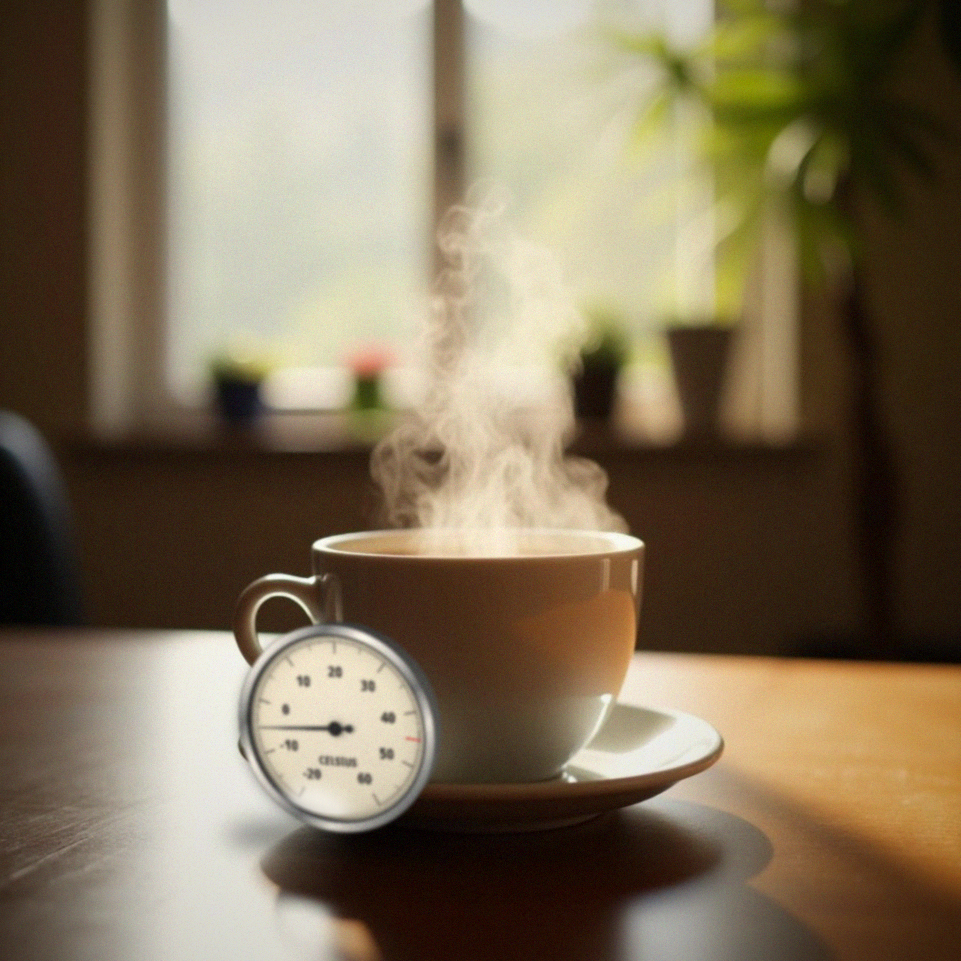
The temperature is -5 (°C)
